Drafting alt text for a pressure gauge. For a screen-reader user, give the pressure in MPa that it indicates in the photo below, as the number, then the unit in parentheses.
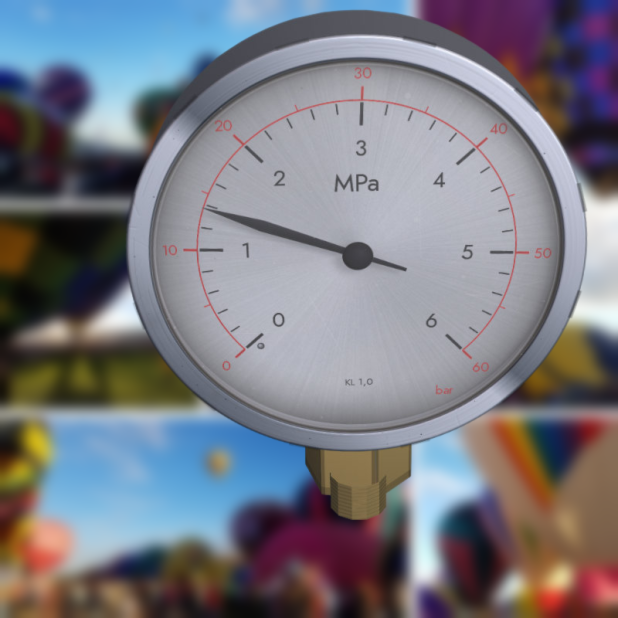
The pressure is 1.4 (MPa)
